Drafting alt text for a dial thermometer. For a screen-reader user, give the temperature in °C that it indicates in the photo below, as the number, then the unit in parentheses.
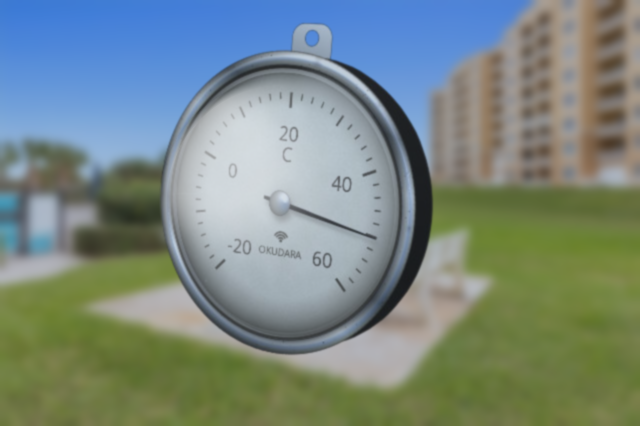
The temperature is 50 (°C)
